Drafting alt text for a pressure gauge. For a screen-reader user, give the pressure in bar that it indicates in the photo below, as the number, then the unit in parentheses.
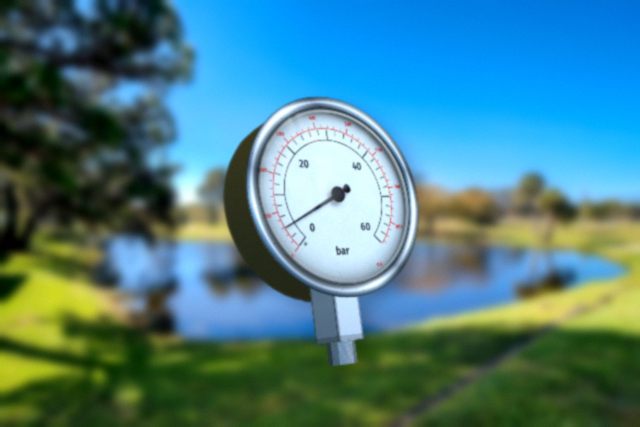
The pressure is 4 (bar)
